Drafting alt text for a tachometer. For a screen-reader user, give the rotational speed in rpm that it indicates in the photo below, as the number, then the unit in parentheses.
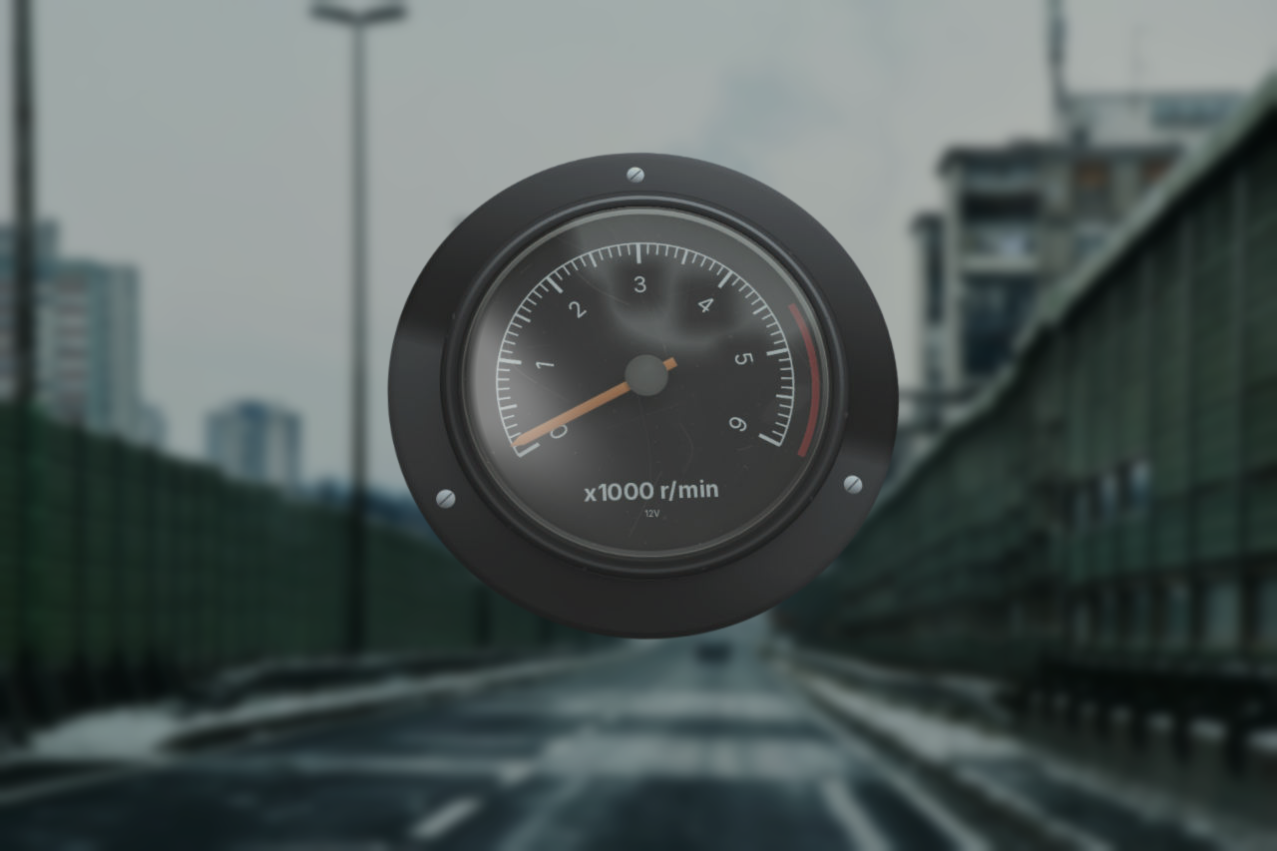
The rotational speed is 100 (rpm)
